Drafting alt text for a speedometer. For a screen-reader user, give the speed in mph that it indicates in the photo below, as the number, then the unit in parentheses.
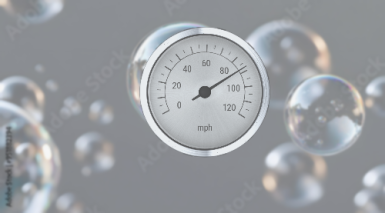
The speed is 87.5 (mph)
